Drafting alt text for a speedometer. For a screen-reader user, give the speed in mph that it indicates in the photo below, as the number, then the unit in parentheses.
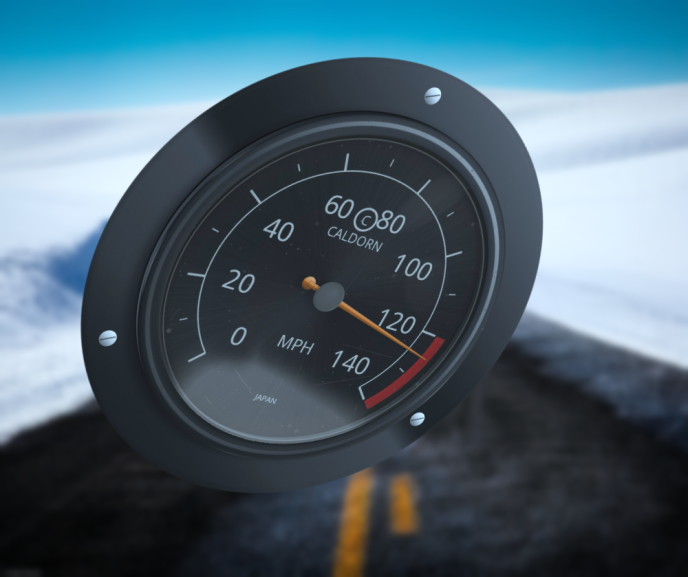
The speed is 125 (mph)
